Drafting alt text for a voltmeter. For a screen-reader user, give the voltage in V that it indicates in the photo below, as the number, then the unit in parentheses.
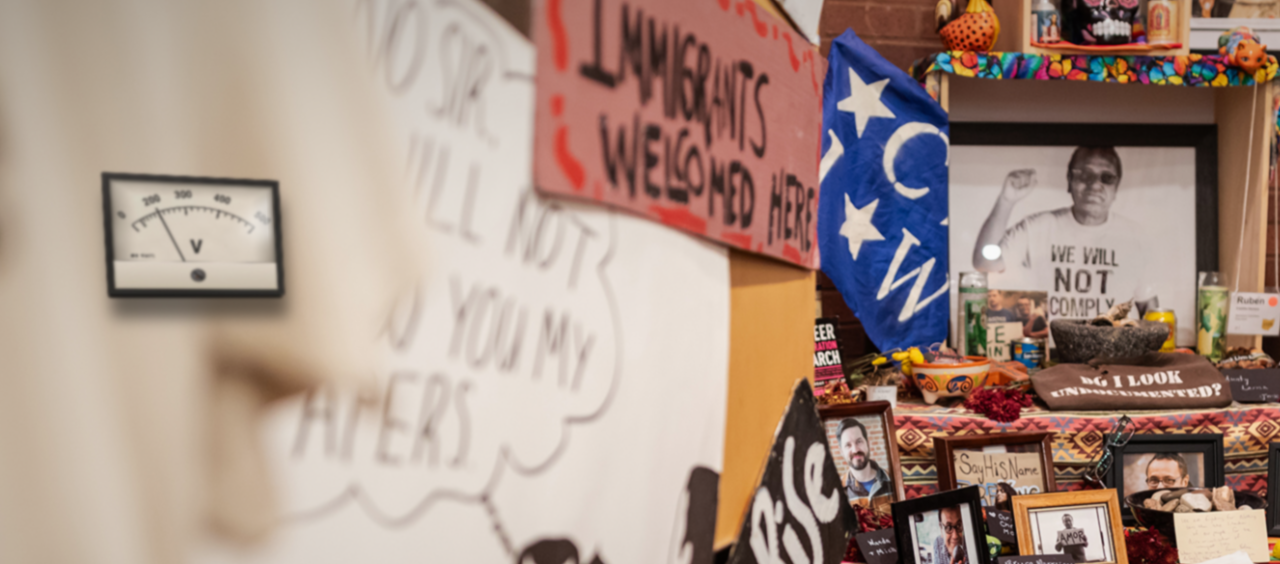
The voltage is 200 (V)
